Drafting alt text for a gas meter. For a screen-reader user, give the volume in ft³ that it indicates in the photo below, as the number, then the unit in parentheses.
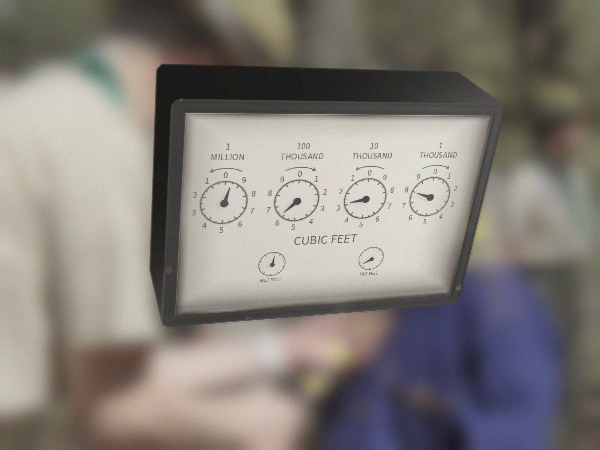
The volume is 962800 (ft³)
